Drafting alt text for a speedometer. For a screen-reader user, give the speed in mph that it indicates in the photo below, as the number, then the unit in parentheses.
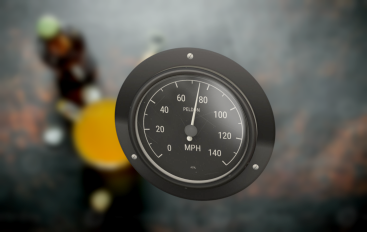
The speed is 75 (mph)
